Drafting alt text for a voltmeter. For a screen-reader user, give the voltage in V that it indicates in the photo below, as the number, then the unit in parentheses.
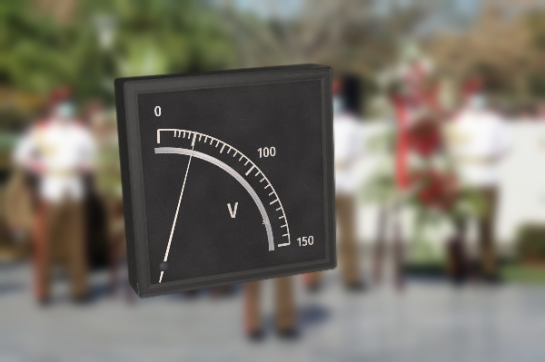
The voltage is 50 (V)
